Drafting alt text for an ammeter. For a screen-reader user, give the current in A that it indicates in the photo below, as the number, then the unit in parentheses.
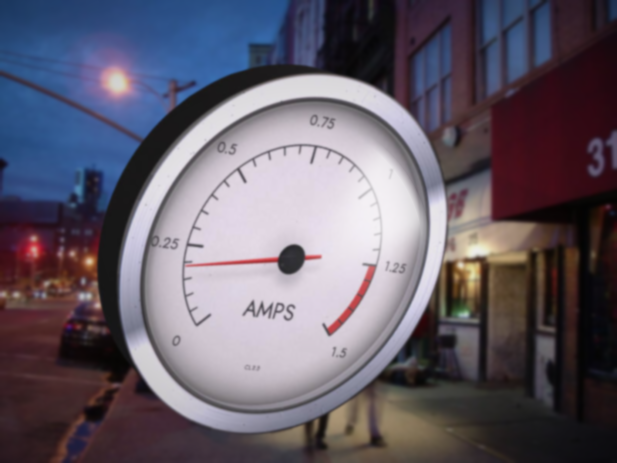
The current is 0.2 (A)
